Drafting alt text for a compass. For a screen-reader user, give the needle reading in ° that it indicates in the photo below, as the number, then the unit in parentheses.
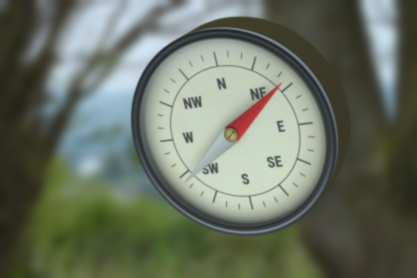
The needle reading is 55 (°)
